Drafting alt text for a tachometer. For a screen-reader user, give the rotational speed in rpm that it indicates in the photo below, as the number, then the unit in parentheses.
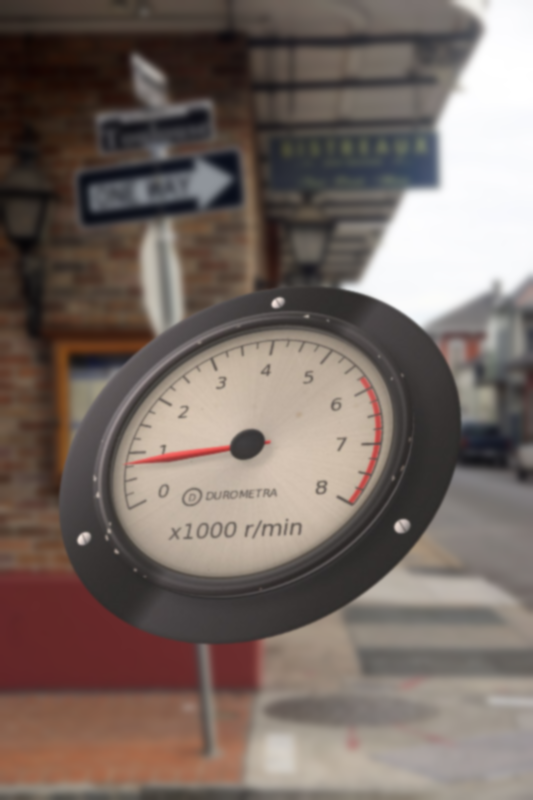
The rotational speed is 750 (rpm)
